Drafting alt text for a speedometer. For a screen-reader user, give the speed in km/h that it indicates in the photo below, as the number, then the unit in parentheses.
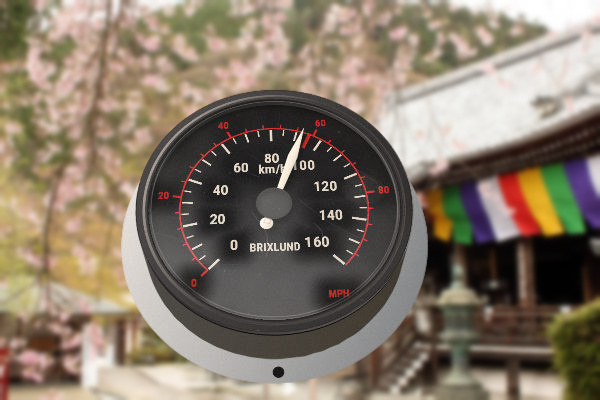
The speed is 92.5 (km/h)
